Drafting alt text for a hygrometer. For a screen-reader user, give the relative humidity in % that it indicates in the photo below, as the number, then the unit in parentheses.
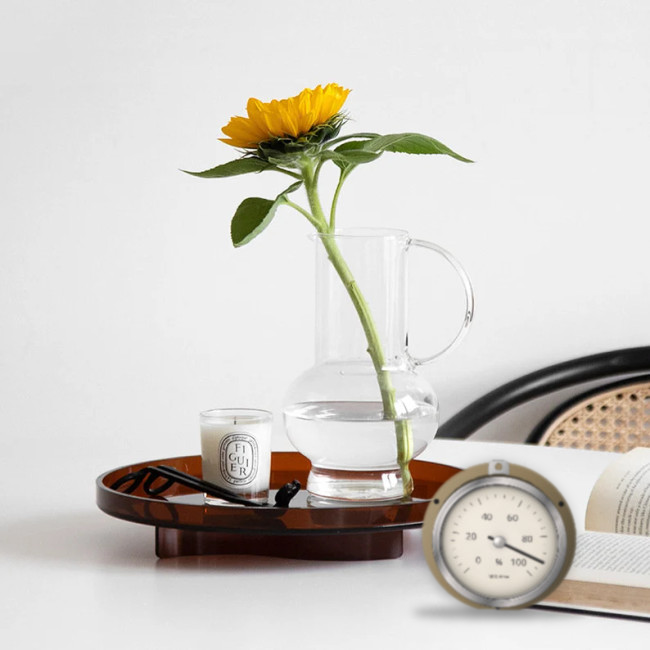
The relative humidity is 92 (%)
